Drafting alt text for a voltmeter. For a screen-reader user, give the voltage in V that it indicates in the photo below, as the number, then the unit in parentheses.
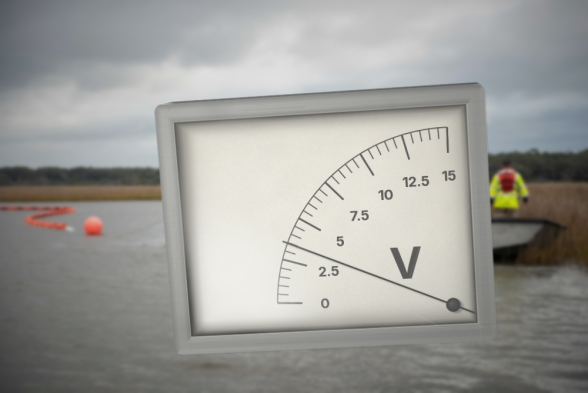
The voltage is 3.5 (V)
